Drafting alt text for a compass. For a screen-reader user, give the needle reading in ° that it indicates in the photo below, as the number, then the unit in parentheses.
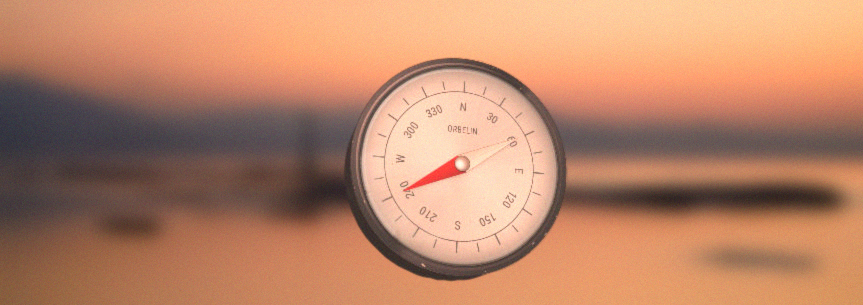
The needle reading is 240 (°)
